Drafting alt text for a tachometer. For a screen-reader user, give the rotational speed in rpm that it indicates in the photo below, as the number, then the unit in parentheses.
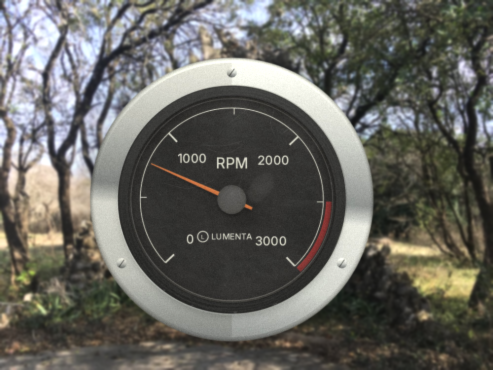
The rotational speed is 750 (rpm)
